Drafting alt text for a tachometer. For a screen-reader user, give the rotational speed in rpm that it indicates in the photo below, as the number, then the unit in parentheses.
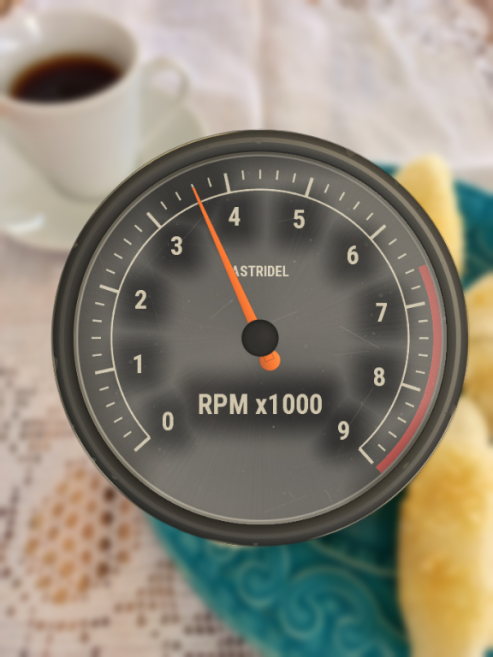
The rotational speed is 3600 (rpm)
